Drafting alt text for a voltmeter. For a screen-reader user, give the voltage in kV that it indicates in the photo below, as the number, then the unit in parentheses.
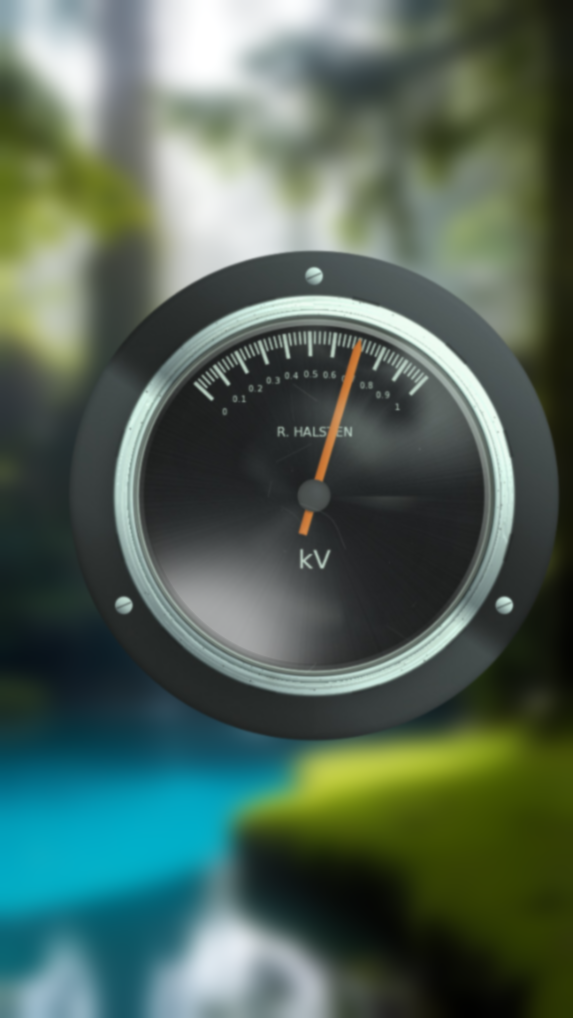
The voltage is 0.7 (kV)
